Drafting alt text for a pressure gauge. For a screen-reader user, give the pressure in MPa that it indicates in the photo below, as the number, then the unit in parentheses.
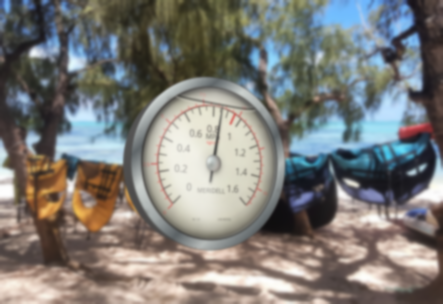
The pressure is 0.85 (MPa)
